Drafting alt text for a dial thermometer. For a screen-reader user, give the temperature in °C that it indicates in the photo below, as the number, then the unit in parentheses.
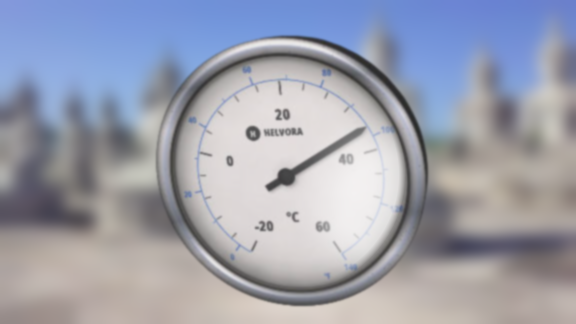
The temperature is 36 (°C)
